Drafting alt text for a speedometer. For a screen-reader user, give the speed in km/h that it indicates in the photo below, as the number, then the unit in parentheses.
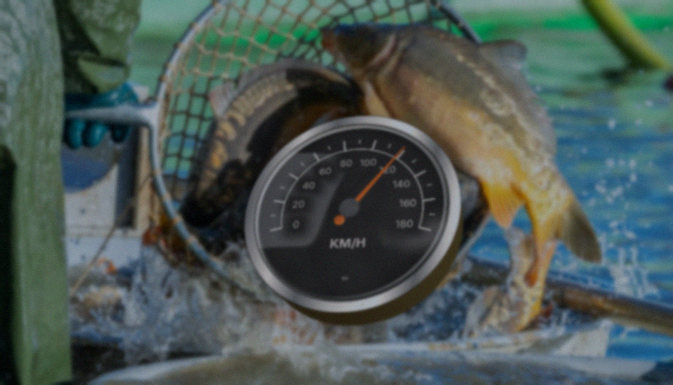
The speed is 120 (km/h)
